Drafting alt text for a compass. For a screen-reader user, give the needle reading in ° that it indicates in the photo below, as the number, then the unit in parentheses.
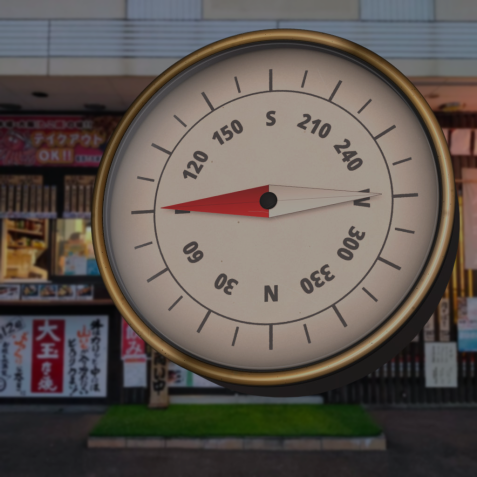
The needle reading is 90 (°)
